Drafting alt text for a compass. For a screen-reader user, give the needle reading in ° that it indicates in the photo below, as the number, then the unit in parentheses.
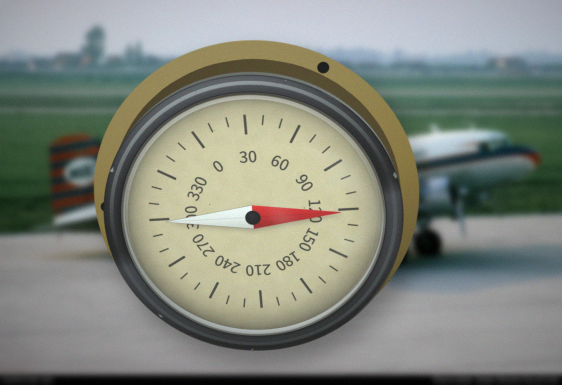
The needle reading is 120 (°)
